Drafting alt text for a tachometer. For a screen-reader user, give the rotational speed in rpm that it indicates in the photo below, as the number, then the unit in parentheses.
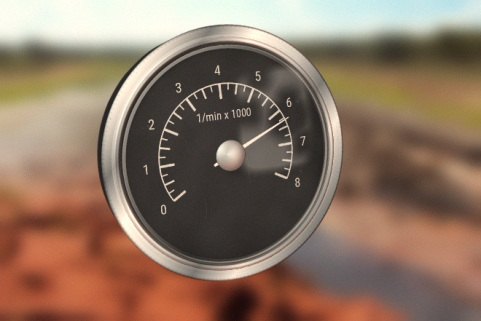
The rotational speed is 6250 (rpm)
